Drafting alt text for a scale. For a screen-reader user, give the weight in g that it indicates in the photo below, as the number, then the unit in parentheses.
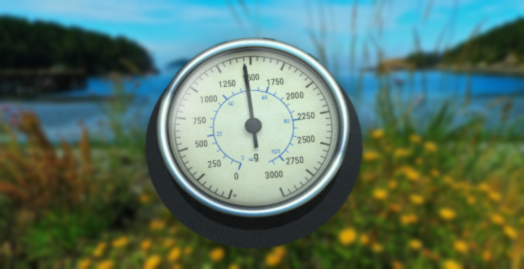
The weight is 1450 (g)
